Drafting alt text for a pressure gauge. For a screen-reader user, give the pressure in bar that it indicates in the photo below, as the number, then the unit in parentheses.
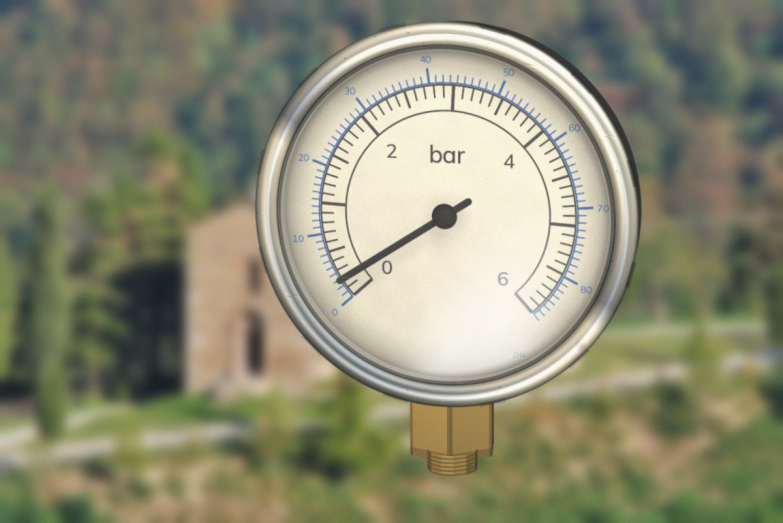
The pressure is 0.2 (bar)
